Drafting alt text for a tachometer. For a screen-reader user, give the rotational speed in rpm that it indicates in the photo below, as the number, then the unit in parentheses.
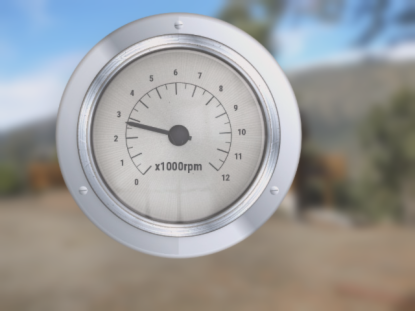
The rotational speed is 2750 (rpm)
